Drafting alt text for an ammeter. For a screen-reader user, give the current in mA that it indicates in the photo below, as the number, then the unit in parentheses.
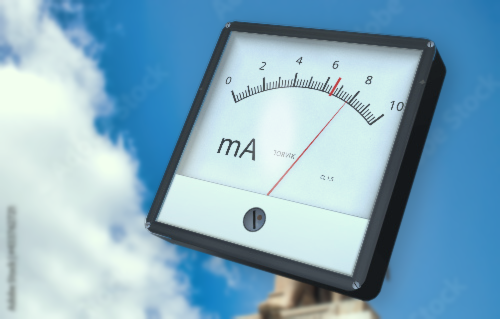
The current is 8 (mA)
